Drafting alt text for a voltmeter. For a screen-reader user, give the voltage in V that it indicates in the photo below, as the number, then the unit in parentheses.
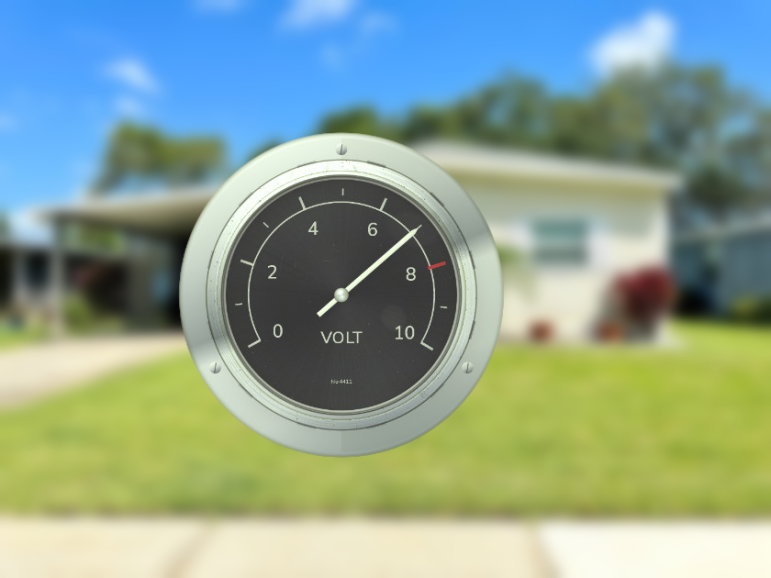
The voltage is 7 (V)
